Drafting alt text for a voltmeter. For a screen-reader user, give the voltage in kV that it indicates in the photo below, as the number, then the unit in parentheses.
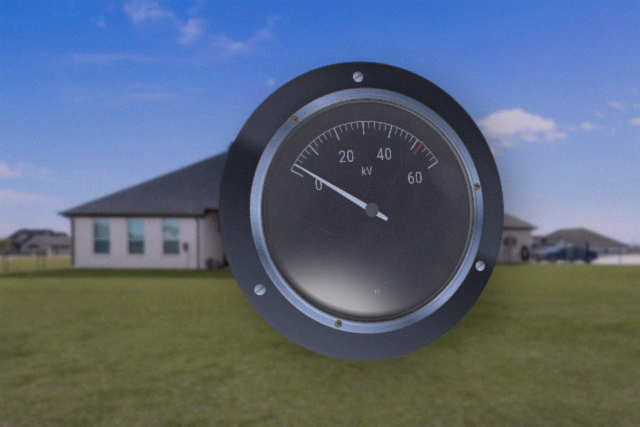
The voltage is 2 (kV)
